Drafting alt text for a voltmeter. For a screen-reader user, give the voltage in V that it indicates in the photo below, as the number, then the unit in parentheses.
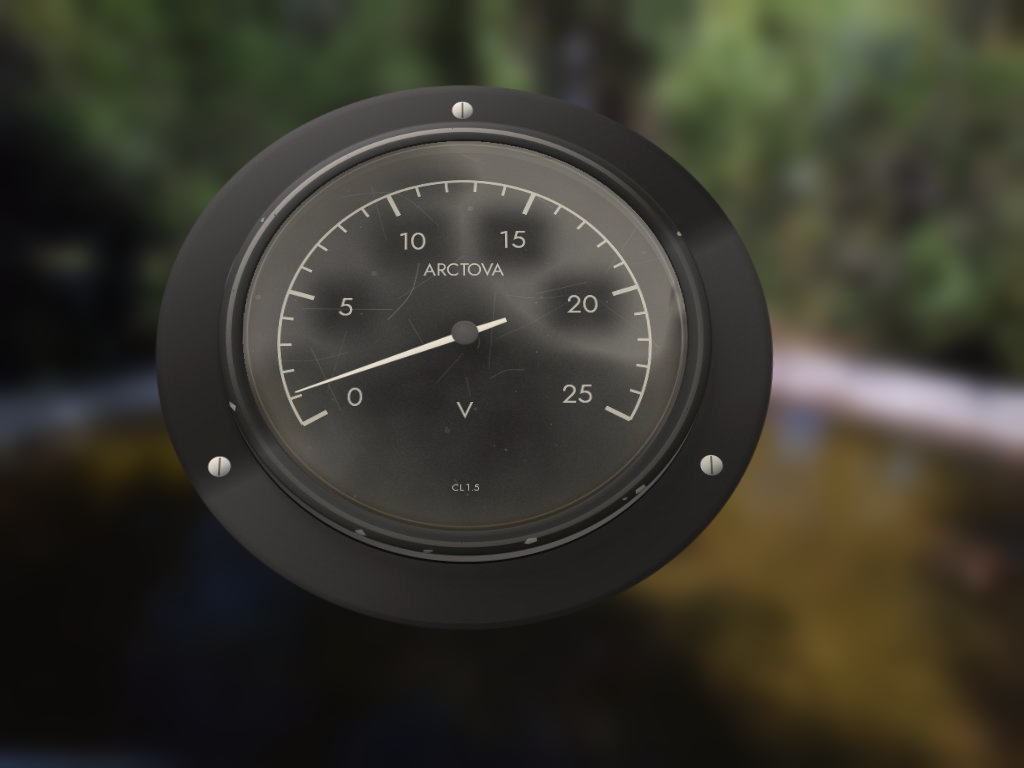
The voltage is 1 (V)
